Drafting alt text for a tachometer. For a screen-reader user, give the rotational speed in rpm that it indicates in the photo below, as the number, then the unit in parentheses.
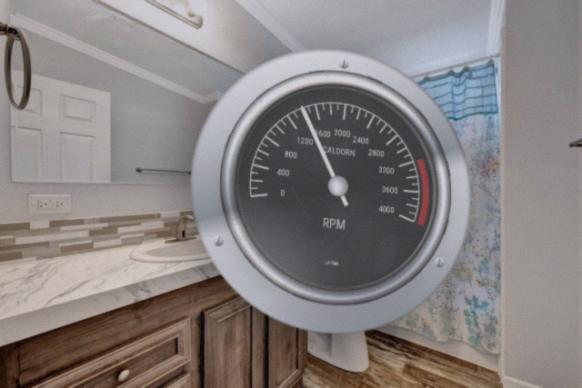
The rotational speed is 1400 (rpm)
